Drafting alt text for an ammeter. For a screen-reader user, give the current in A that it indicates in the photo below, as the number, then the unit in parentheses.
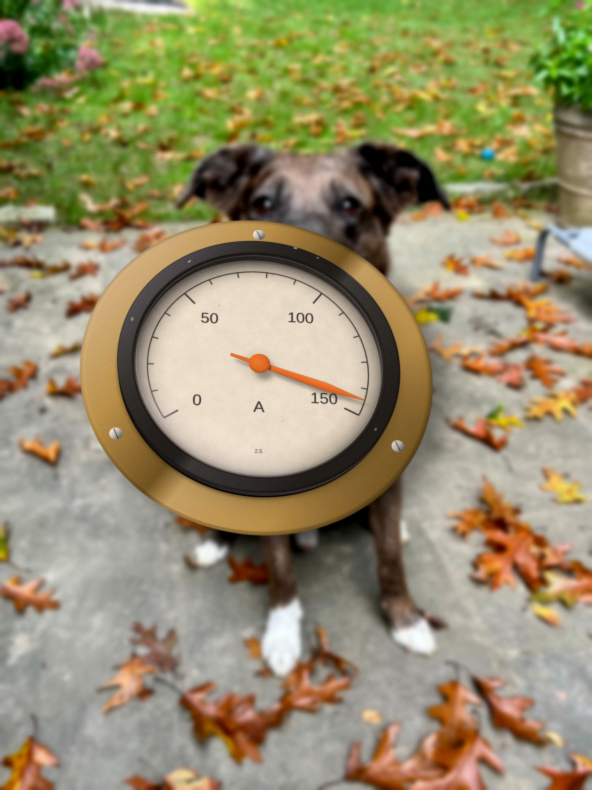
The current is 145 (A)
